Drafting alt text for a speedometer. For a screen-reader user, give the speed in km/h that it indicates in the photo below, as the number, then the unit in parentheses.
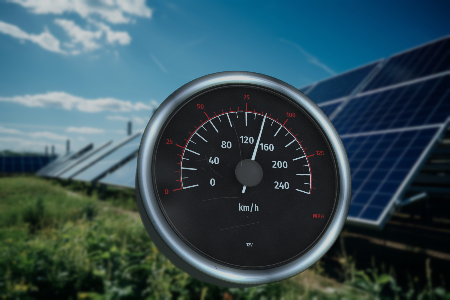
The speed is 140 (km/h)
